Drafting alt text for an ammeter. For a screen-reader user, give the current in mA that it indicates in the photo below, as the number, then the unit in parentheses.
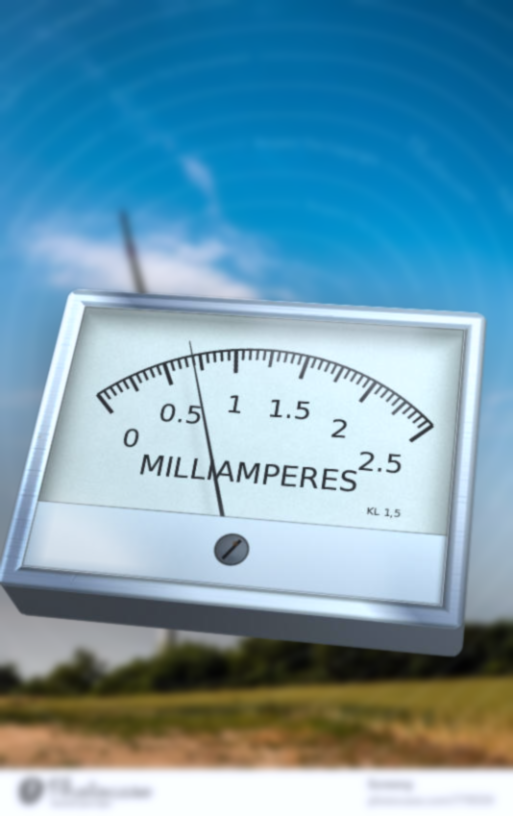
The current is 0.7 (mA)
